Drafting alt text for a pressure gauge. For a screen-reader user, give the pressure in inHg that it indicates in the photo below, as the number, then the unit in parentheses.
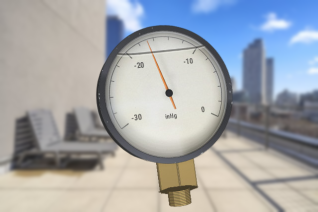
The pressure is -17 (inHg)
